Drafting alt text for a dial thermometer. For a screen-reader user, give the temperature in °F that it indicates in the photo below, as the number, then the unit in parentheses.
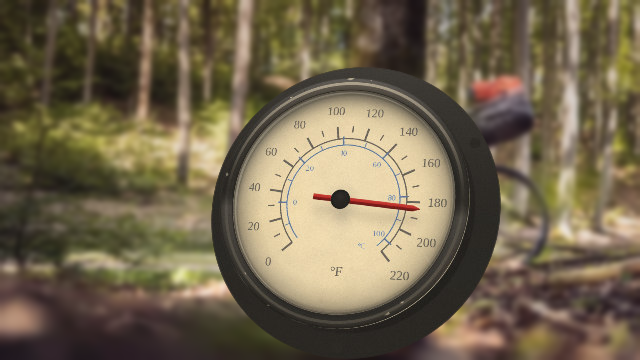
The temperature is 185 (°F)
